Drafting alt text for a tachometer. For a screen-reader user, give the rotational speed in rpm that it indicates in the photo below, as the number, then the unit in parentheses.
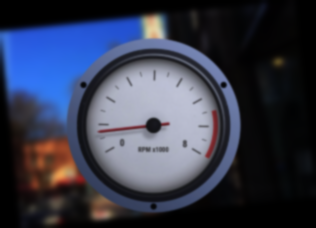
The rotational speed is 750 (rpm)
